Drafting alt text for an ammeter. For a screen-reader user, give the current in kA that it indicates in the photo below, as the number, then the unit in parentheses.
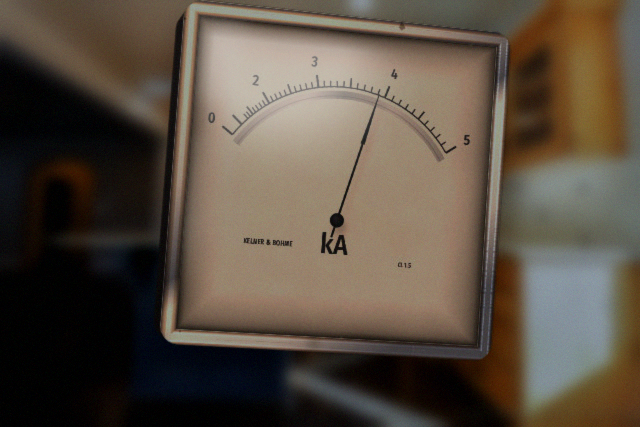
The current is 3.9 (kA)
